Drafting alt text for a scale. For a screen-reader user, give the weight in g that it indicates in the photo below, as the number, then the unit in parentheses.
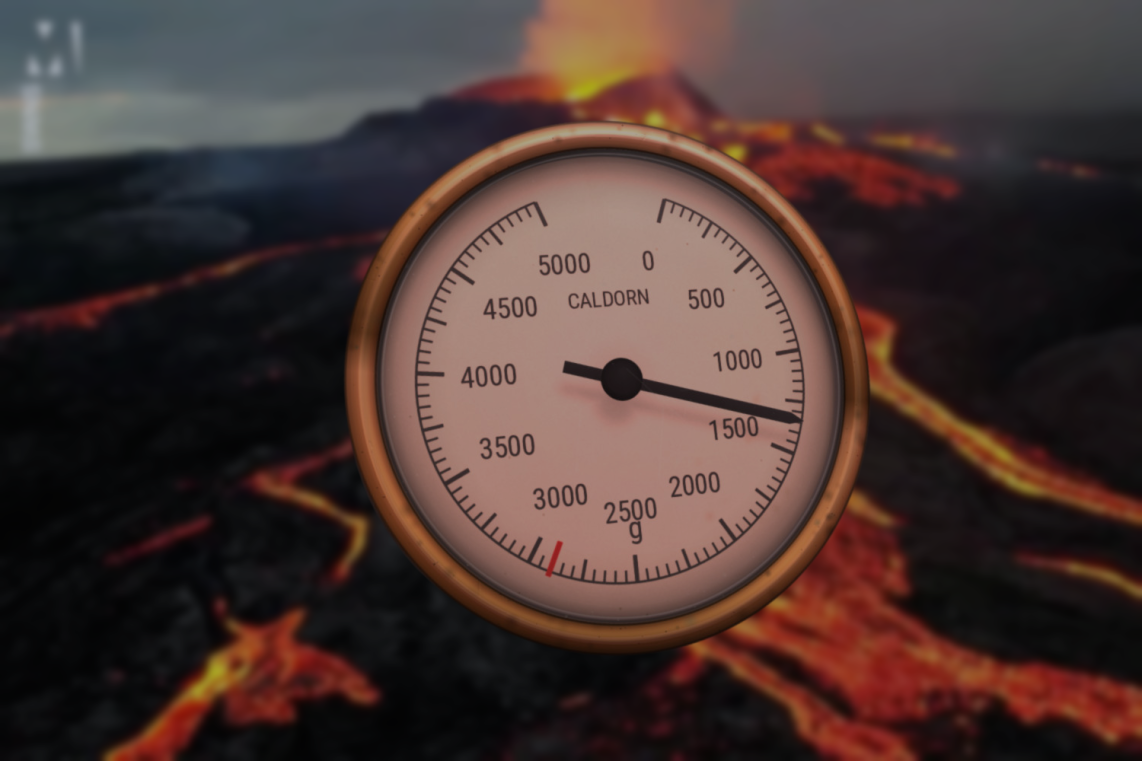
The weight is 1350 (g)
